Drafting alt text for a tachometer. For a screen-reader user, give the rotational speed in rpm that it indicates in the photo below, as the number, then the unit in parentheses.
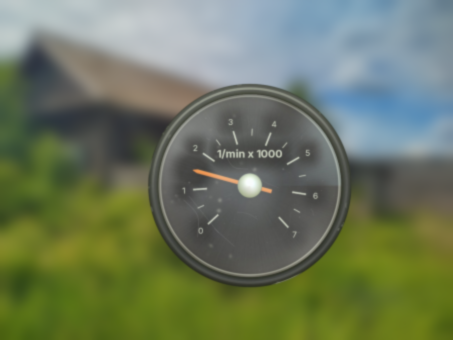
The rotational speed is 1500 (rpm)
